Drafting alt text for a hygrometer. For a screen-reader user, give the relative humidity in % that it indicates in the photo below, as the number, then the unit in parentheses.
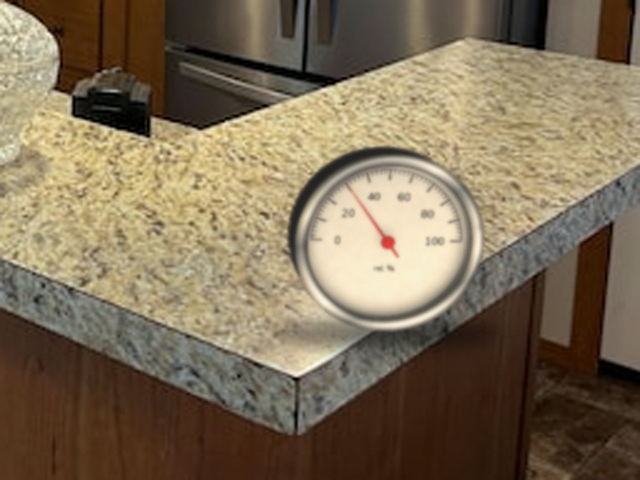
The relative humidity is 30 (%)
